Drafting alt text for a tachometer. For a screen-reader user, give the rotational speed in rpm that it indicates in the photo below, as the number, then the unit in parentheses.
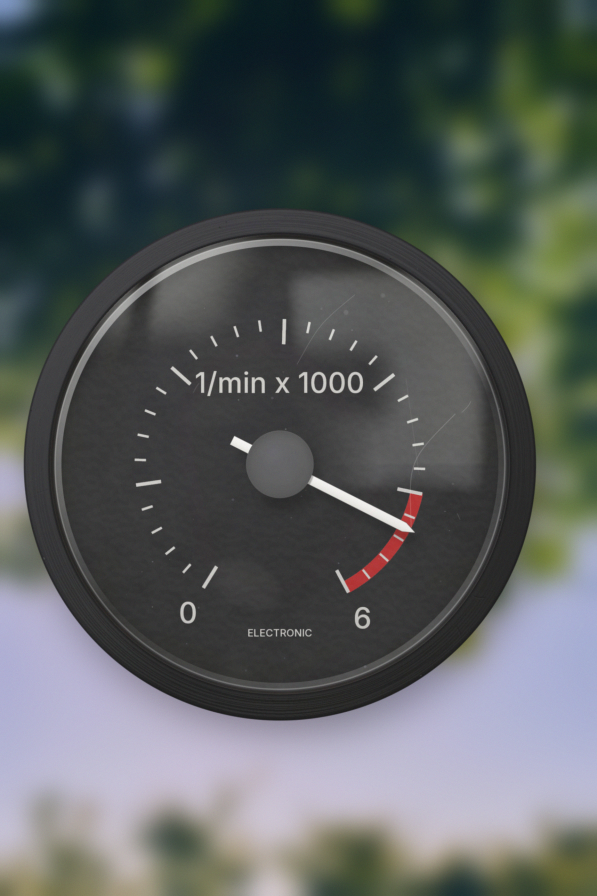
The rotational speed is 5300 (rpm)
